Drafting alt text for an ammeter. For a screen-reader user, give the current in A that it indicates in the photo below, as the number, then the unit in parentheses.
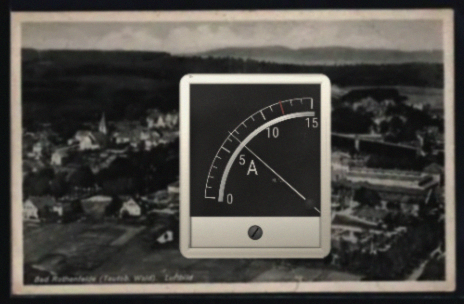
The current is 6.5 (A)
